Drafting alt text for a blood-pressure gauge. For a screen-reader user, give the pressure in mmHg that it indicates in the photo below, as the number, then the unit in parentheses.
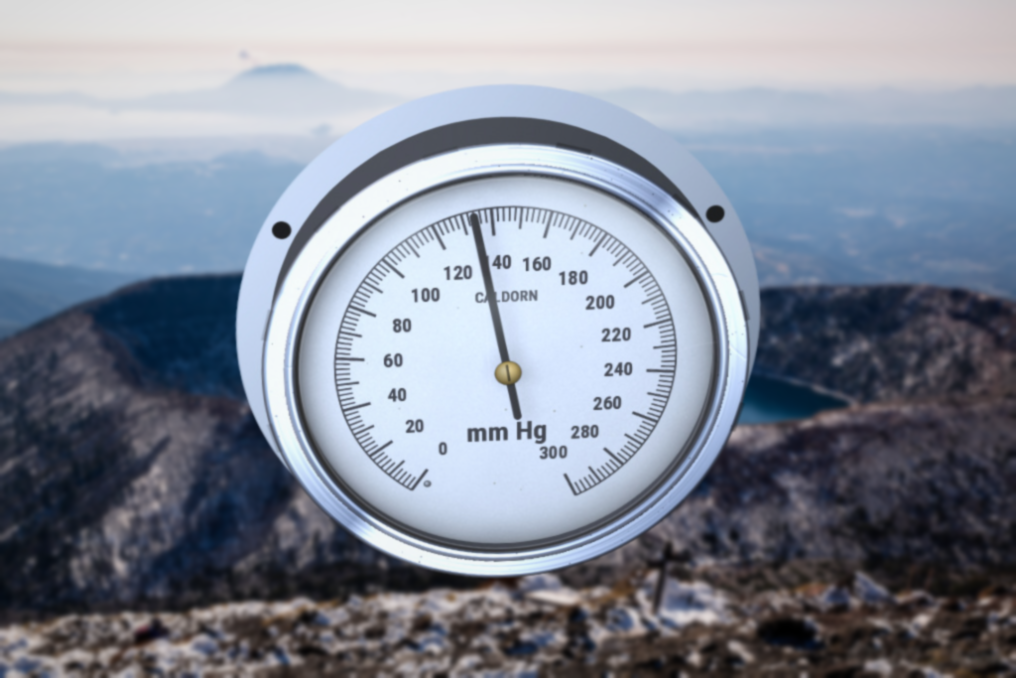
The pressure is 134 (mmHg)
